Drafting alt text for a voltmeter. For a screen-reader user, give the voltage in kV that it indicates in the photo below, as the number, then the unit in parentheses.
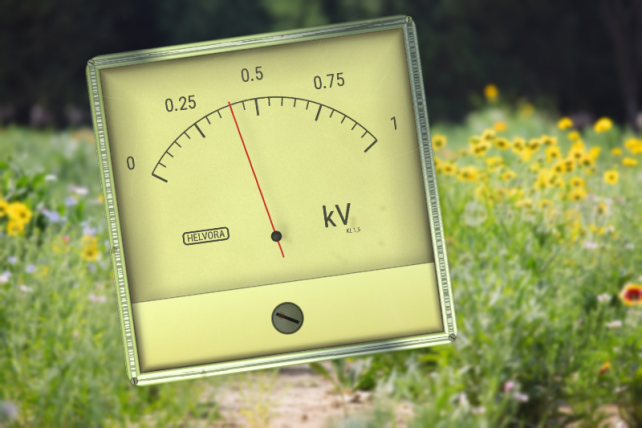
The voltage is 0.4 (kV)
